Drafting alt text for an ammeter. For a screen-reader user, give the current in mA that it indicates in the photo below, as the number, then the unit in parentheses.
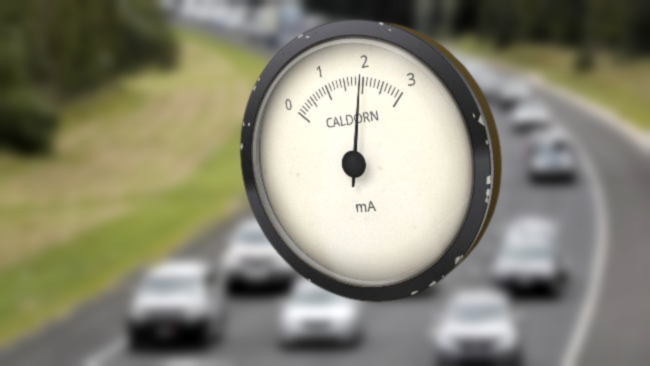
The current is 2 (mA)
